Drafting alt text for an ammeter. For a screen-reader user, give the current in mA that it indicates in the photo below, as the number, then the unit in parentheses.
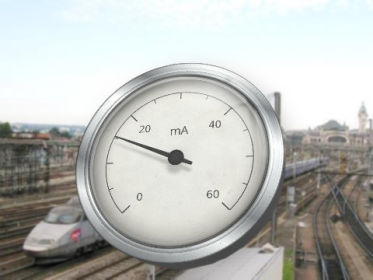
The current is 15 (mA)
